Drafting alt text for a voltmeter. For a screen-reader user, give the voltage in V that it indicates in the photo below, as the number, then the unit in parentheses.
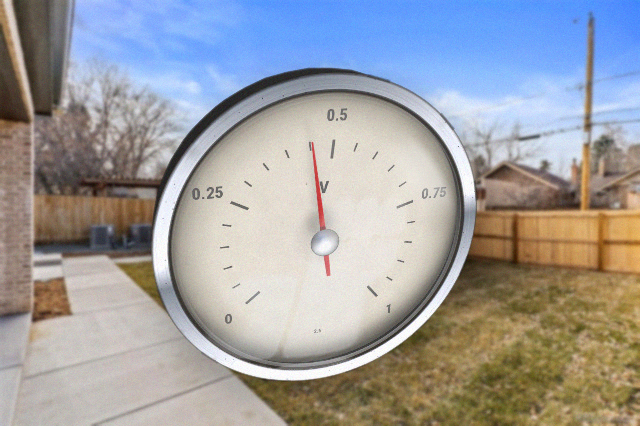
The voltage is 0.45 (V)
